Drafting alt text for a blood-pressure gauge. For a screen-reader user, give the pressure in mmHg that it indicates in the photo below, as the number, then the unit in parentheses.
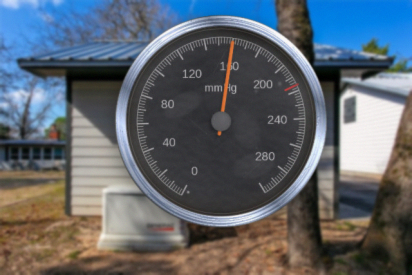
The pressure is 160 (mmHg)
